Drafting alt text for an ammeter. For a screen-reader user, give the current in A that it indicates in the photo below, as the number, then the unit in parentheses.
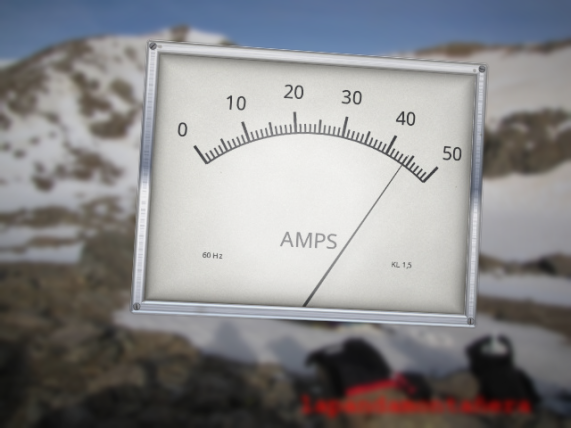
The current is 44 (A)
